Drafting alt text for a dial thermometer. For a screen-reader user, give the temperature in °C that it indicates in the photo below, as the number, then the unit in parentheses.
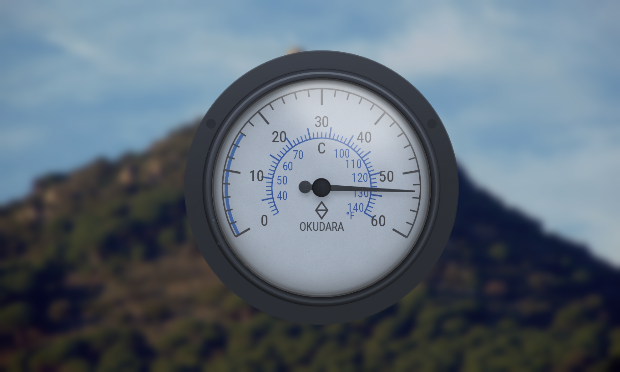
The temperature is 53 (°C)
